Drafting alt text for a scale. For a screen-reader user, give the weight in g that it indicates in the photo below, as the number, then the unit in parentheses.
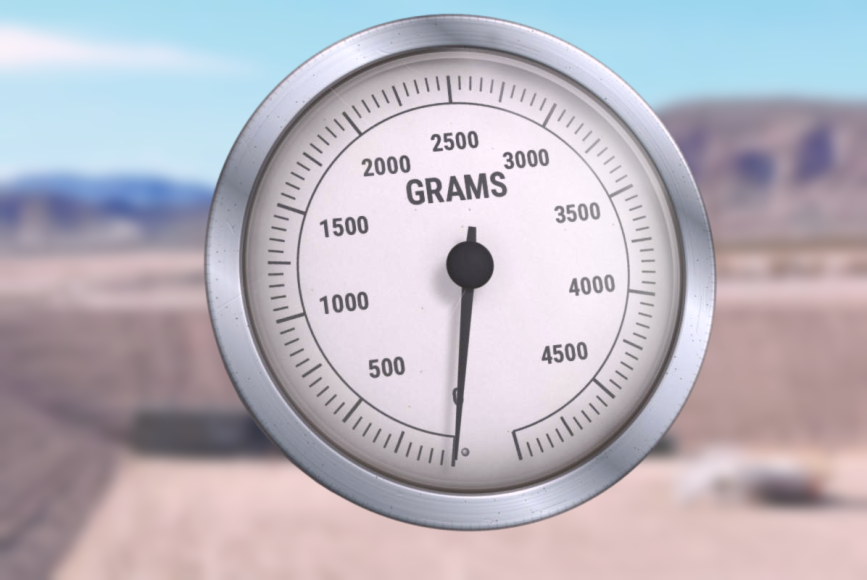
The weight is 0 (g)
